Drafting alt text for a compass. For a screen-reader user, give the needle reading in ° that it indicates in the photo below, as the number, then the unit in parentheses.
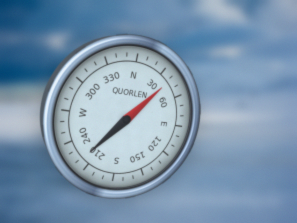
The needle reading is 40 (°)
